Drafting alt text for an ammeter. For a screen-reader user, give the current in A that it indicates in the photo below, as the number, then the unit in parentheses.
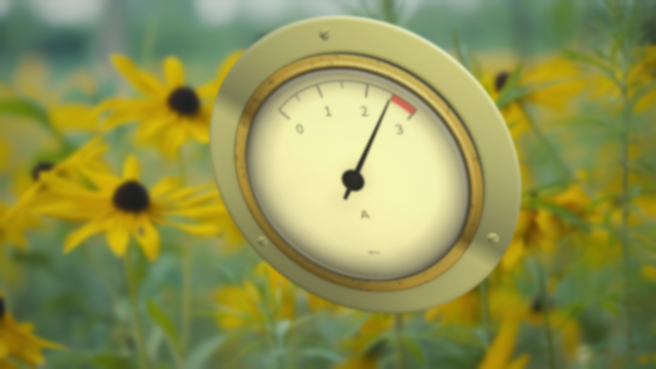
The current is 2.5 (A)
